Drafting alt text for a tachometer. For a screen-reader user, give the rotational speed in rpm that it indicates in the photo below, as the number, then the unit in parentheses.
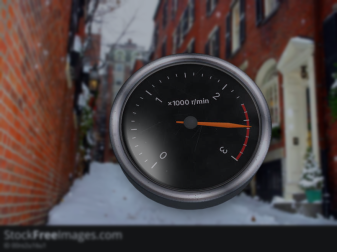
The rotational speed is 2600 (rpm)
